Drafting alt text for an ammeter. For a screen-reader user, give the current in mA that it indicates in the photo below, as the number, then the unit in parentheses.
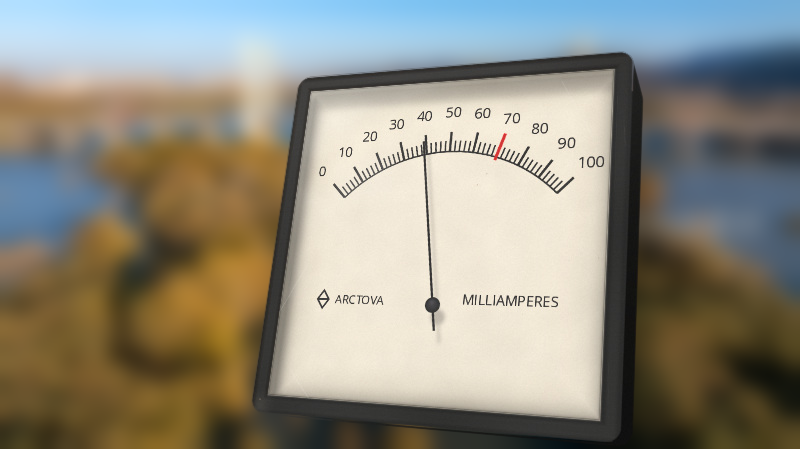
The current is 40 (mA)
